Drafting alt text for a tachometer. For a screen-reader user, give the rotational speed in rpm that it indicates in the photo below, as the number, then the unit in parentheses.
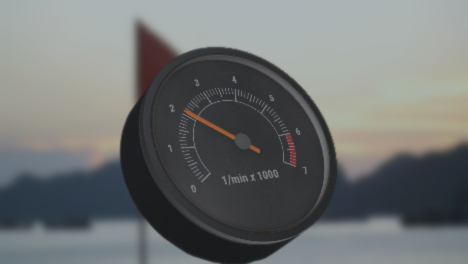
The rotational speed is 2000 (rpm)
